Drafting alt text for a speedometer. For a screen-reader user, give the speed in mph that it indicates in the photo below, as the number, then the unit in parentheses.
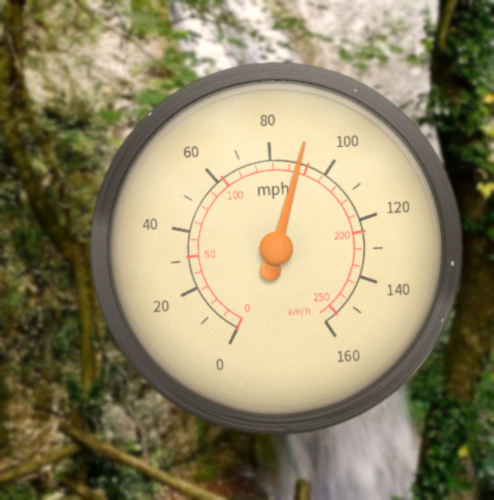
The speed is 90 (mph)
